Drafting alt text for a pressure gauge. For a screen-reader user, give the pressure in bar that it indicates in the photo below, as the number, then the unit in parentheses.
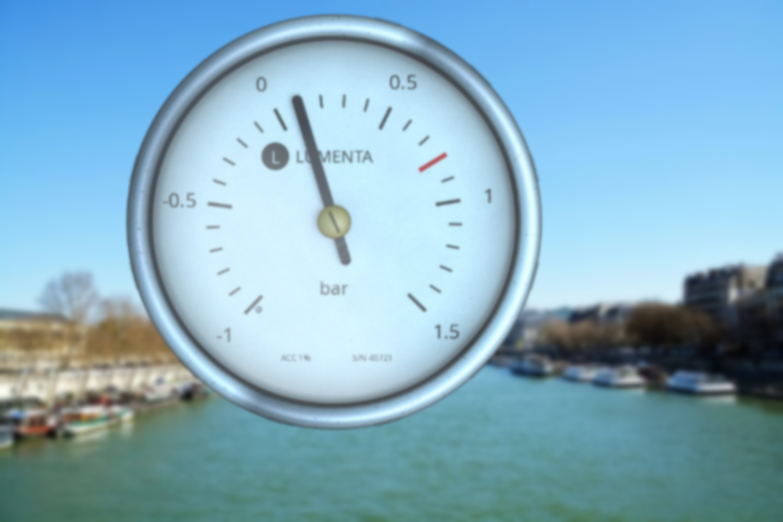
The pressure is 0.1 (bar)
